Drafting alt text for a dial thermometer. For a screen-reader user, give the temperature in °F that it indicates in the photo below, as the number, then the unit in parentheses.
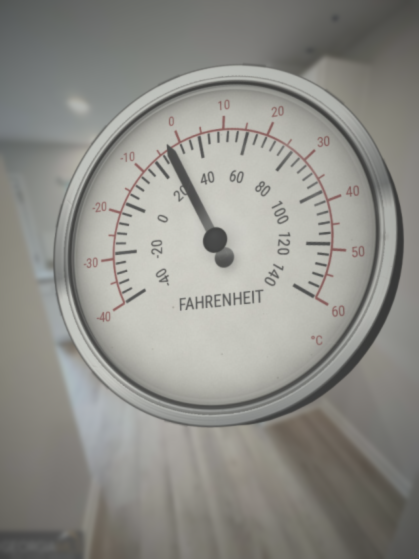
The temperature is 28 (°F)
